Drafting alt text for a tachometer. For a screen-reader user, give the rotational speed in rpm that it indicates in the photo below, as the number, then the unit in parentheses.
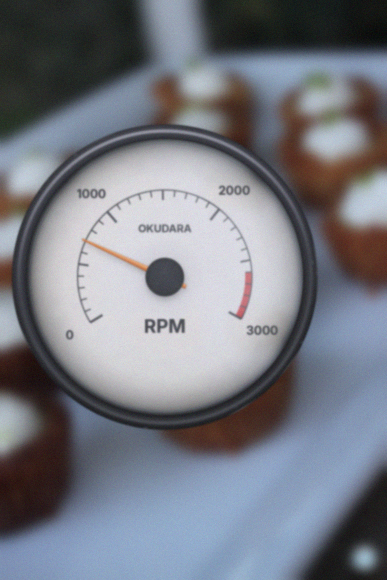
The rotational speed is 700 (rpm)
